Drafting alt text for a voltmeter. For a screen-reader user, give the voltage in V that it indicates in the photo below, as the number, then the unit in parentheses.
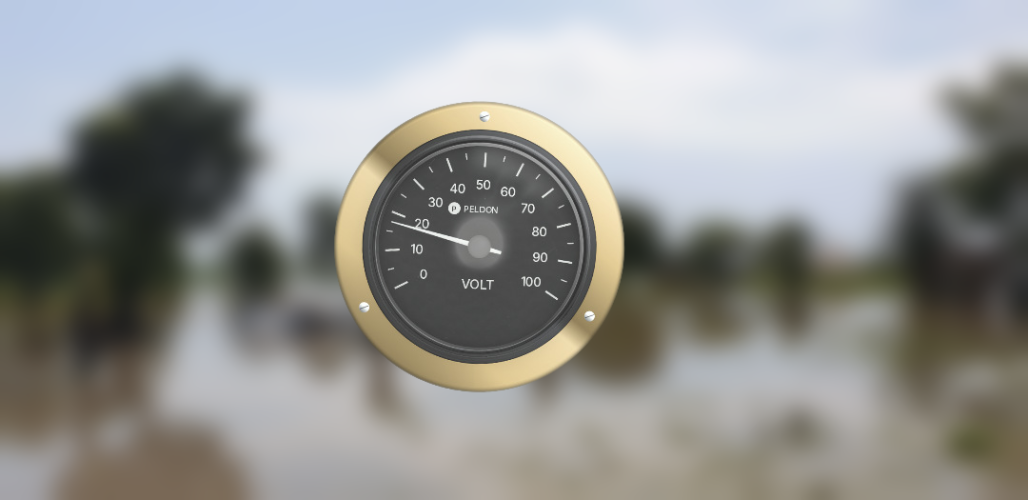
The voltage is 17.5 (V)
